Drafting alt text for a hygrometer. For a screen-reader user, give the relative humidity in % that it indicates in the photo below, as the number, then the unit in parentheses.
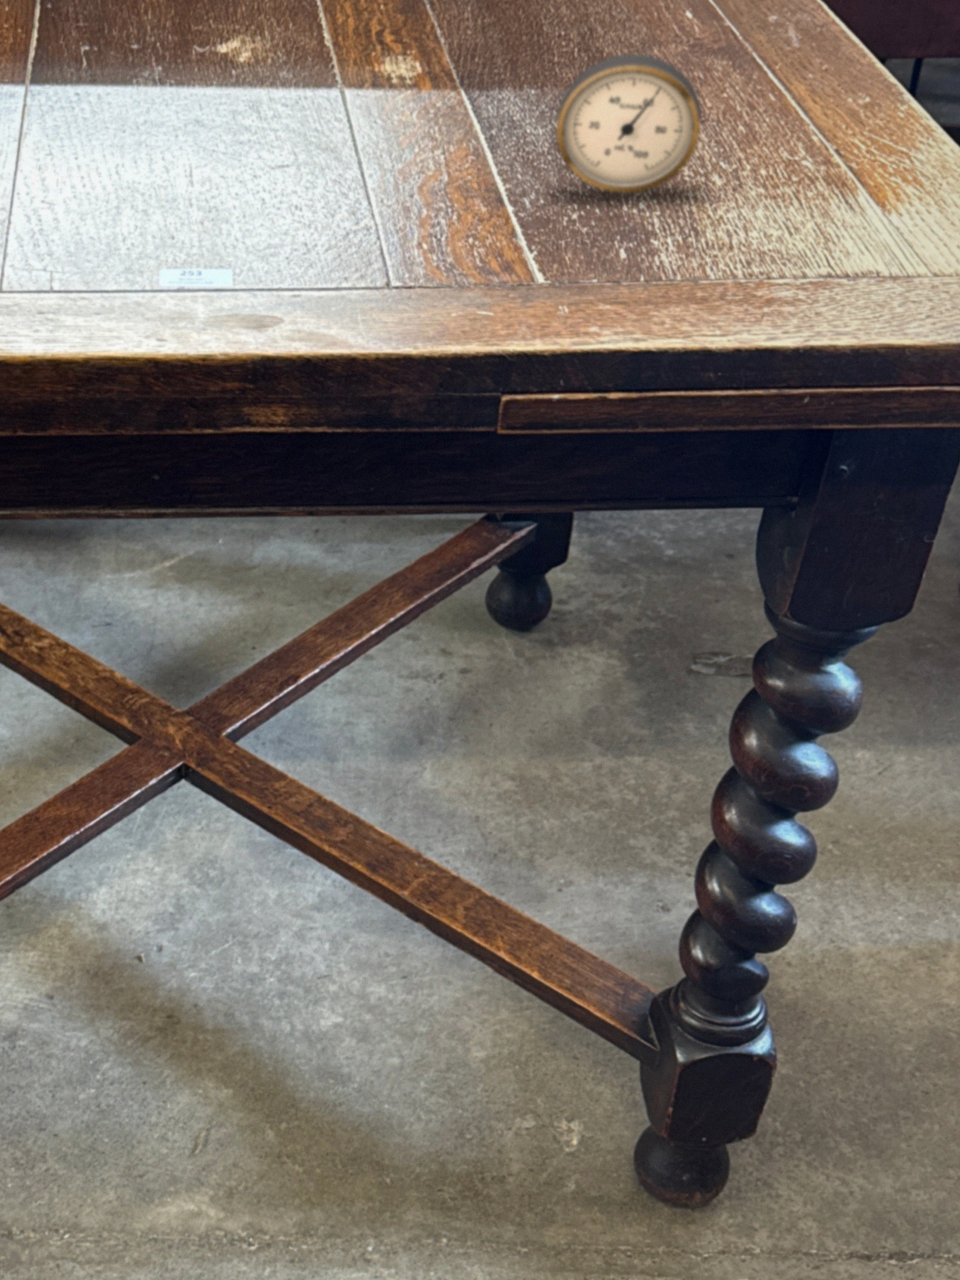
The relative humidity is 60 (%)
